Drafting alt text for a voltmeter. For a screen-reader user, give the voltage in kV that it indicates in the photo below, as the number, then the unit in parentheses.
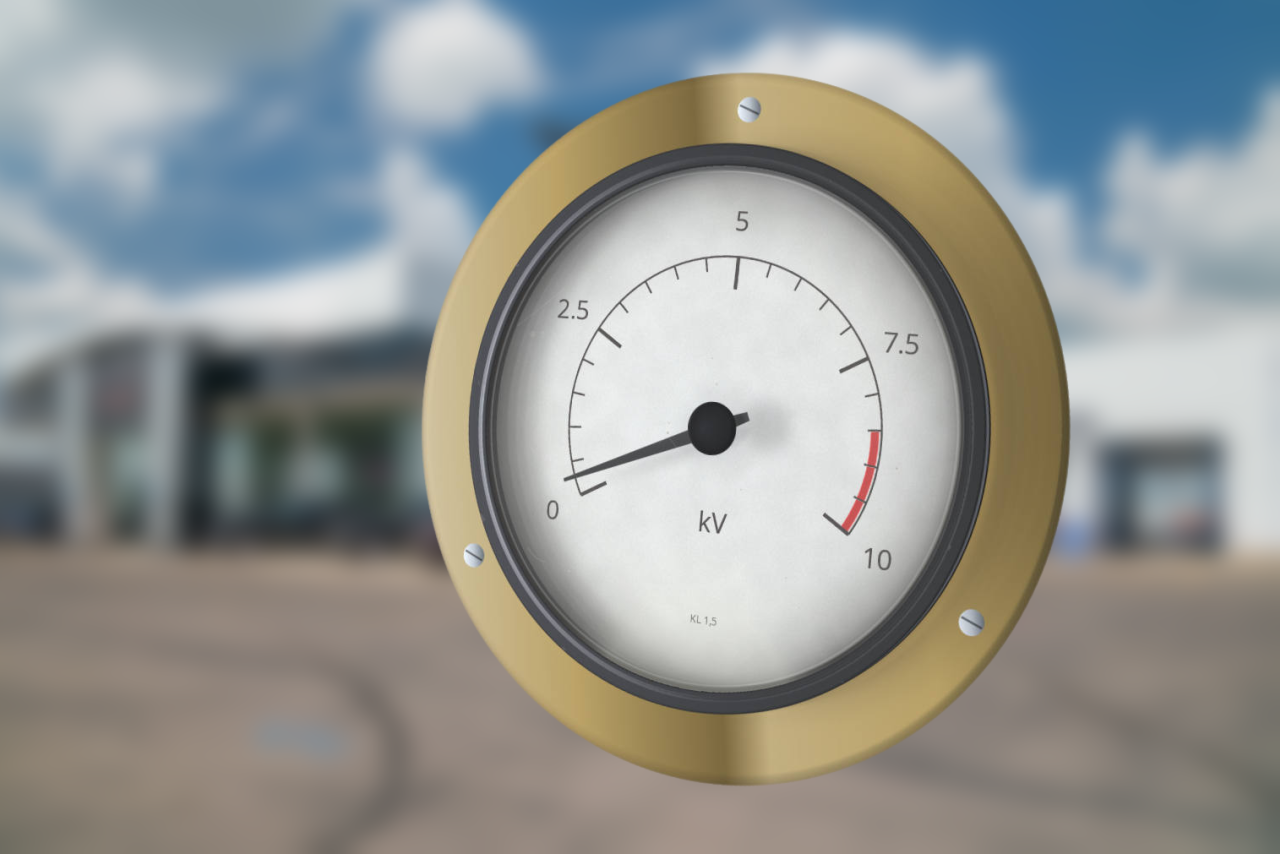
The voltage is 0.25 (kV)
